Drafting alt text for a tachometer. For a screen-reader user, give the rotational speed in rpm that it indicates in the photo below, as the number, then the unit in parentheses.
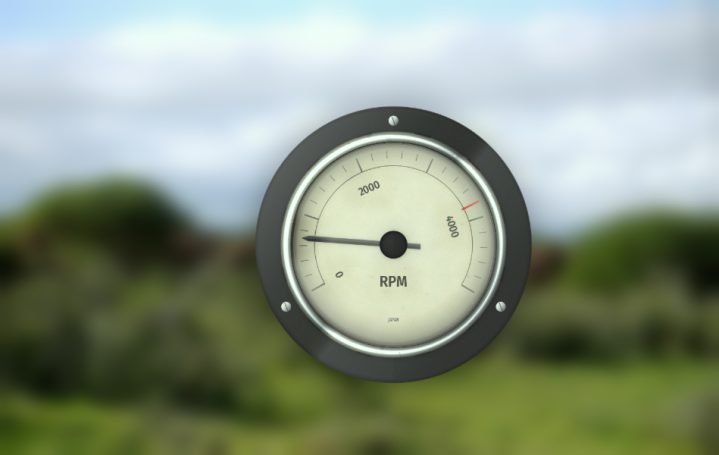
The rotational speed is 700 (rpm)
